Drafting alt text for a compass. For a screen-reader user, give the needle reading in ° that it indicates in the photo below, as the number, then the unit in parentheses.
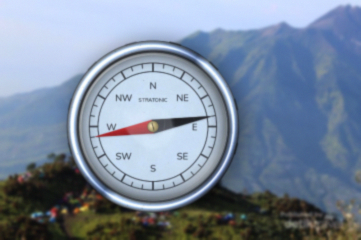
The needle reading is 260 (°)
